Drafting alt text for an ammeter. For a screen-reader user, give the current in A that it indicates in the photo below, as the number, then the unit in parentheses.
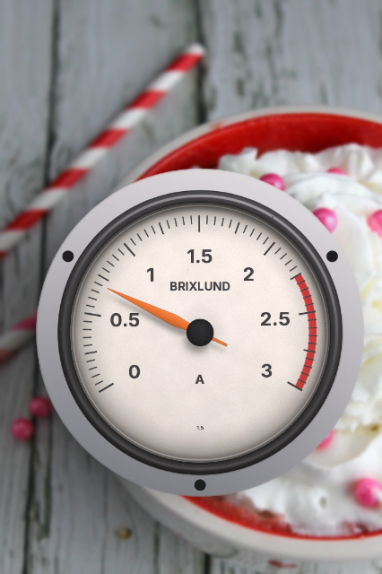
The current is 0.7 (A)
